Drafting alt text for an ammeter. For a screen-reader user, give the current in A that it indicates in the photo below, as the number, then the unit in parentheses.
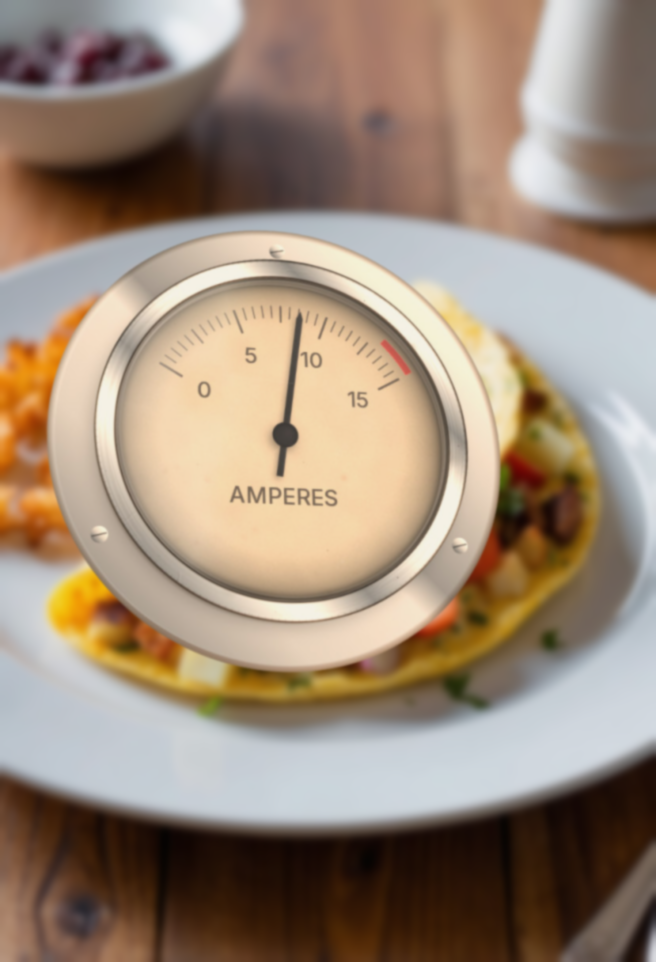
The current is 8.5 (A)
